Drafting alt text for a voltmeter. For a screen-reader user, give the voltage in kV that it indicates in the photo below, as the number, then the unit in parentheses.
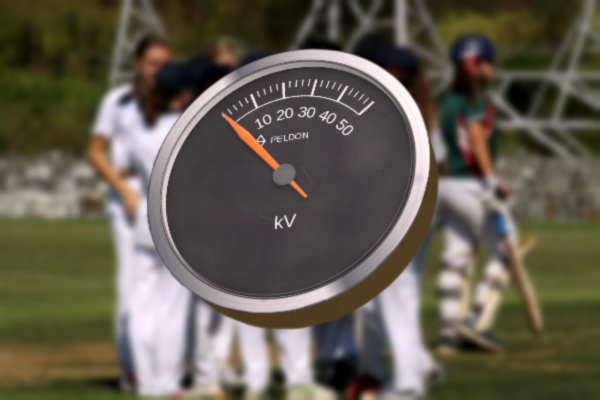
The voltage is 0 (kV)
